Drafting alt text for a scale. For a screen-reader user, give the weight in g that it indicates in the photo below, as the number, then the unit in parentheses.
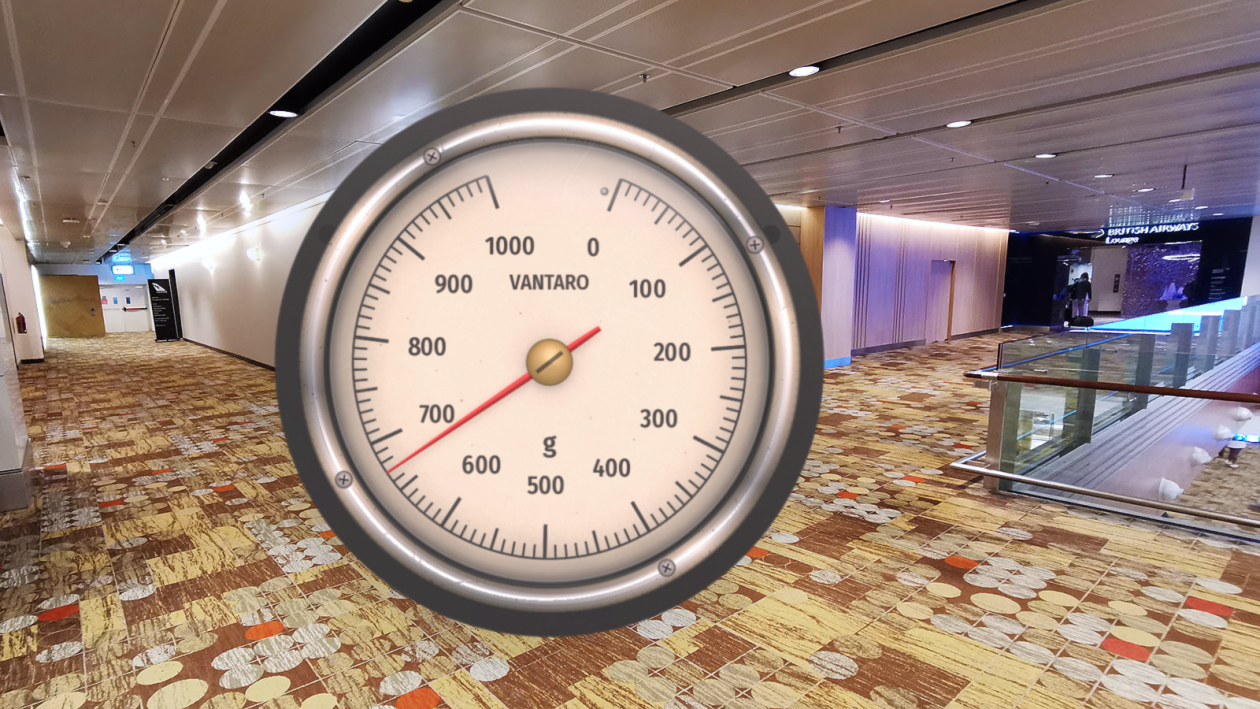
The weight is 670 (g)
